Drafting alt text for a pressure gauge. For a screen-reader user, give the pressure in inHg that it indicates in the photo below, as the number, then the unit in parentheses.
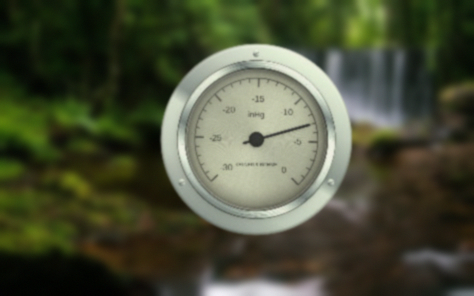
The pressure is -7 (inHg)
